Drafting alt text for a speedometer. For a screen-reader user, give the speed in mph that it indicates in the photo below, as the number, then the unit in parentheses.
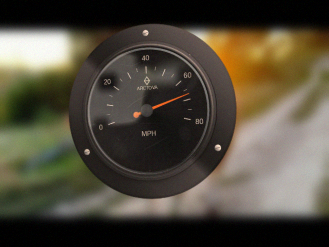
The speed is 67.5 (mph)
